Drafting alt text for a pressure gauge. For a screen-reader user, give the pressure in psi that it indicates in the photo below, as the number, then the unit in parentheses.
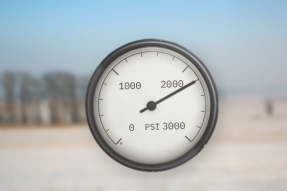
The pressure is 2200 (psi)
